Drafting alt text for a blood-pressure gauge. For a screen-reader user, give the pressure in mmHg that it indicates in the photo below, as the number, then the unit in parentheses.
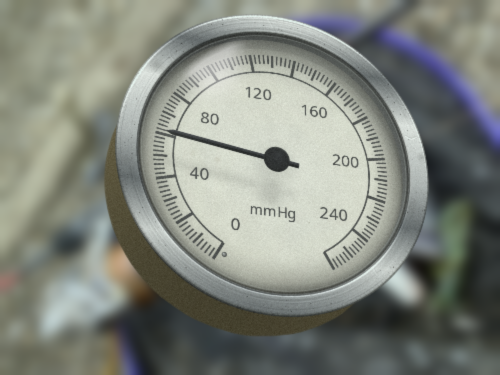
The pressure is 60 (mmHg)
